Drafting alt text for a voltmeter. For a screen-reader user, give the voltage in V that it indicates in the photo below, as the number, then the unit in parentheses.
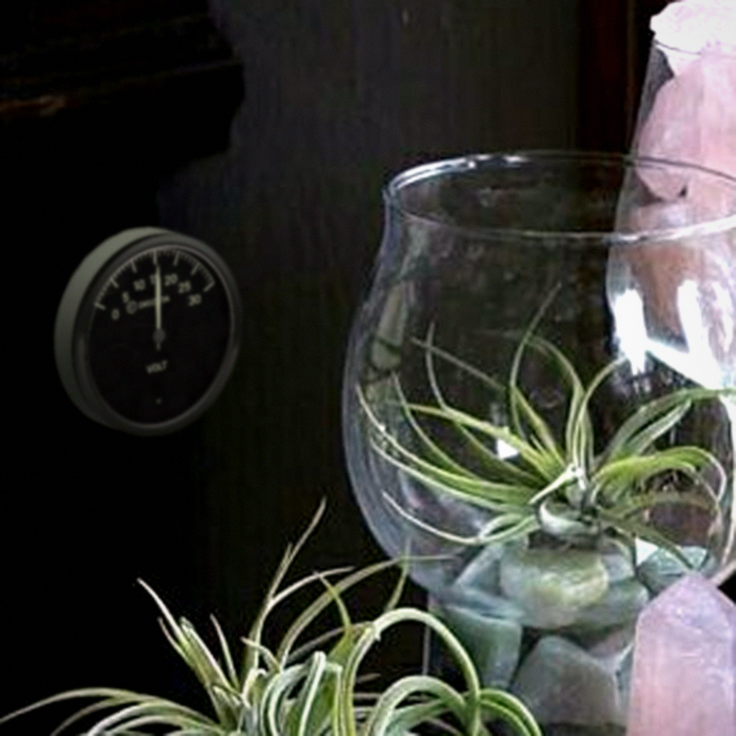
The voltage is 15 (V)
